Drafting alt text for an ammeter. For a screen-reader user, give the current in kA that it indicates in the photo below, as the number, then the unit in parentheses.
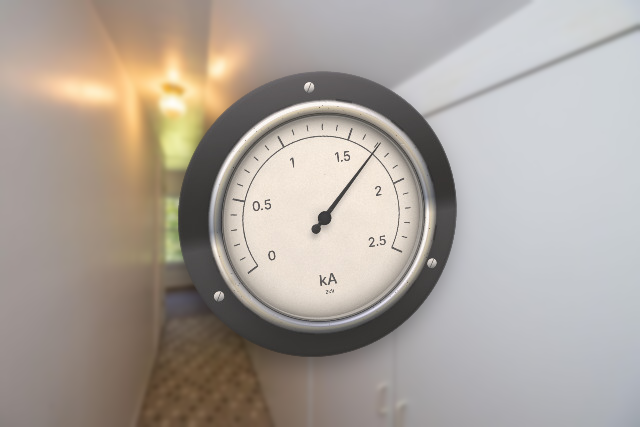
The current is 1.7 (kA)
